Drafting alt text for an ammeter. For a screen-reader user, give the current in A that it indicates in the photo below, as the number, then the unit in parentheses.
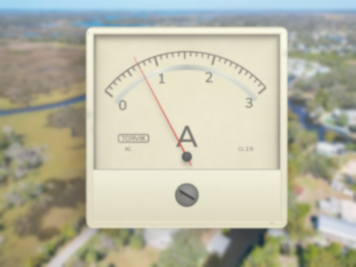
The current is 0.7 (A)
